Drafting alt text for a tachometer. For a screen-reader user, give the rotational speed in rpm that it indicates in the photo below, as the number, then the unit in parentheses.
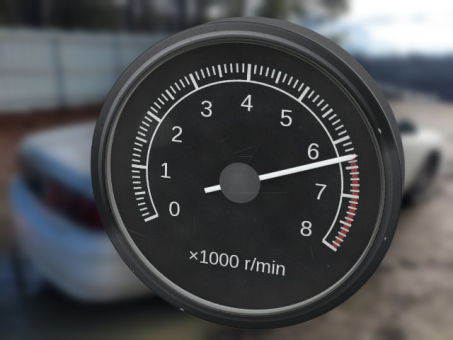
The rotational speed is 6300 (rpm)
